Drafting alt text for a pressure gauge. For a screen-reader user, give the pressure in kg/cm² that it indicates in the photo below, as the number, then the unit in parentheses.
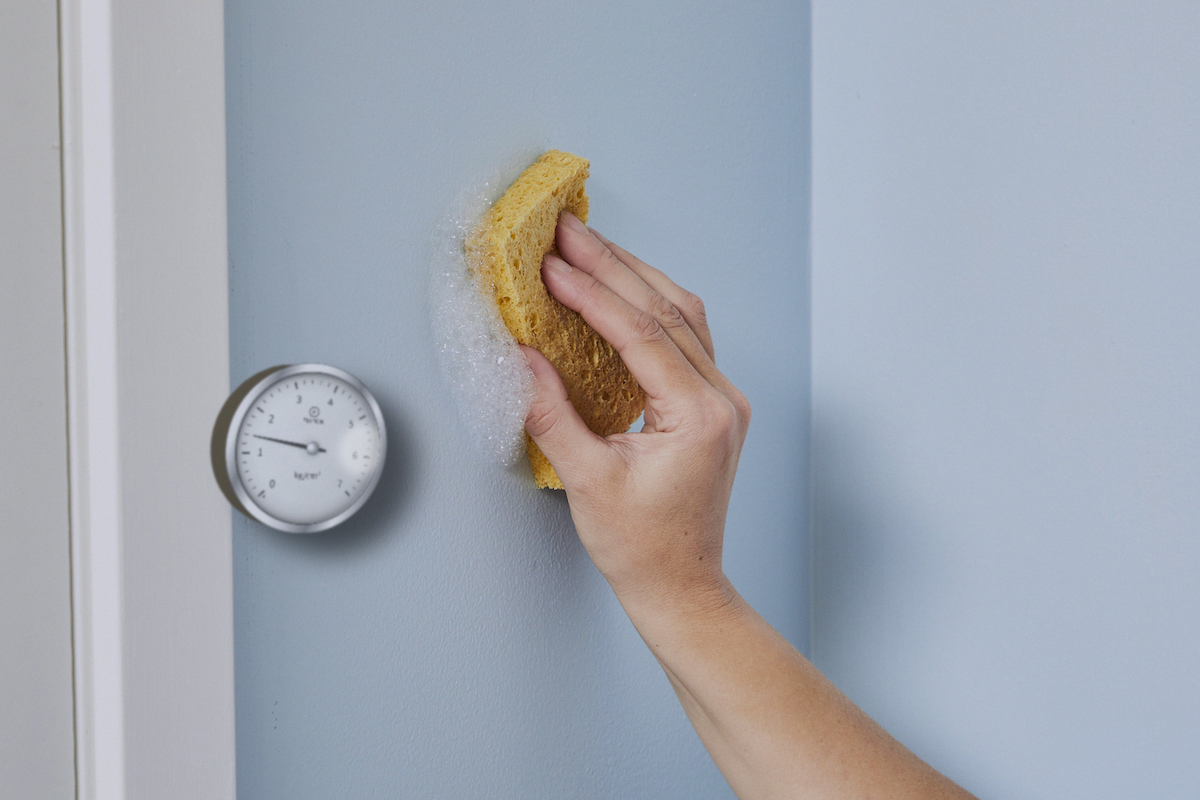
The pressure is 1.4 (kg/cm²)
